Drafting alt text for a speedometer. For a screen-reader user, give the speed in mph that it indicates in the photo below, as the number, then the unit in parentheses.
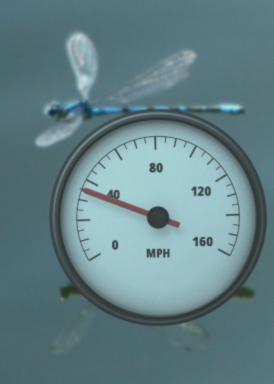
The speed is 35 (mph)
